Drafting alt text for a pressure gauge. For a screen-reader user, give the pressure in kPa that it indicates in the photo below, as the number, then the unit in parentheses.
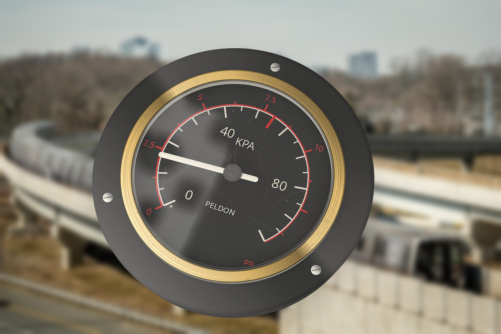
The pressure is 15 (kPa)
